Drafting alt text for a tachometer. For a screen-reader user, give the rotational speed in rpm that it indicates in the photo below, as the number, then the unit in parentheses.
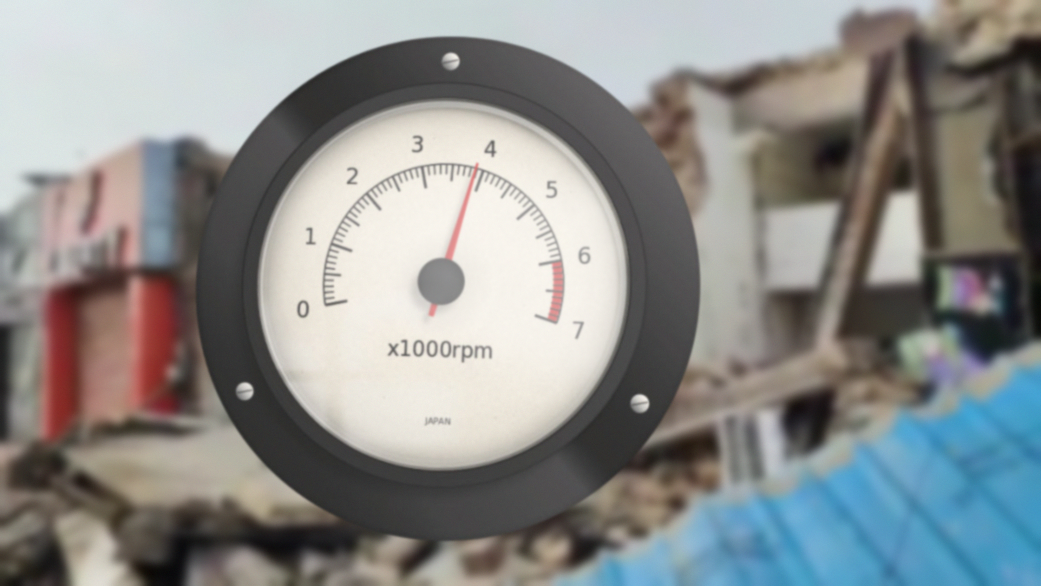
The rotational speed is 3900 (rpm)
